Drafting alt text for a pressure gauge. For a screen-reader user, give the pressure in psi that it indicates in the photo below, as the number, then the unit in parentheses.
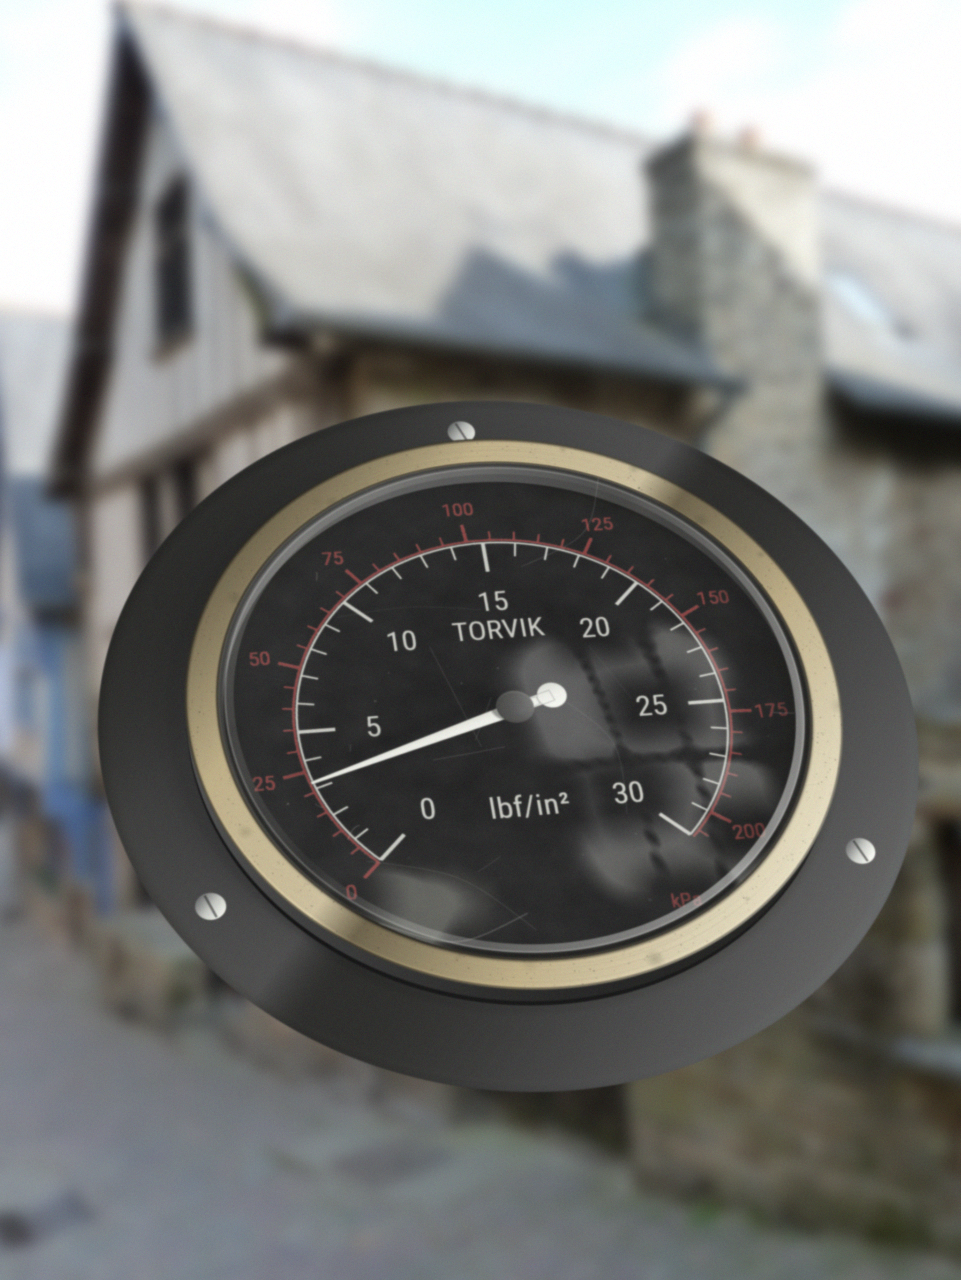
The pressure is 3 (psi)
